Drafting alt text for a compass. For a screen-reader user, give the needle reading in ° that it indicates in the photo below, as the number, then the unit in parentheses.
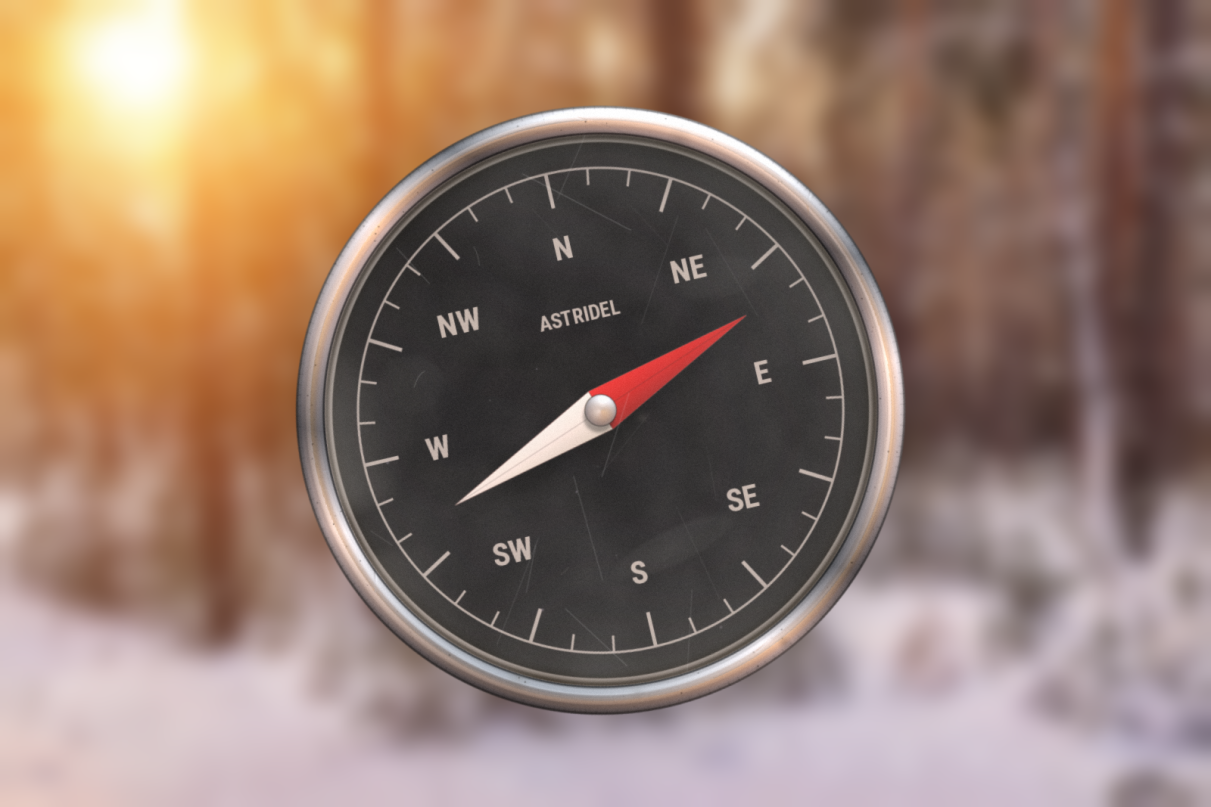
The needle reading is 70 (°)
